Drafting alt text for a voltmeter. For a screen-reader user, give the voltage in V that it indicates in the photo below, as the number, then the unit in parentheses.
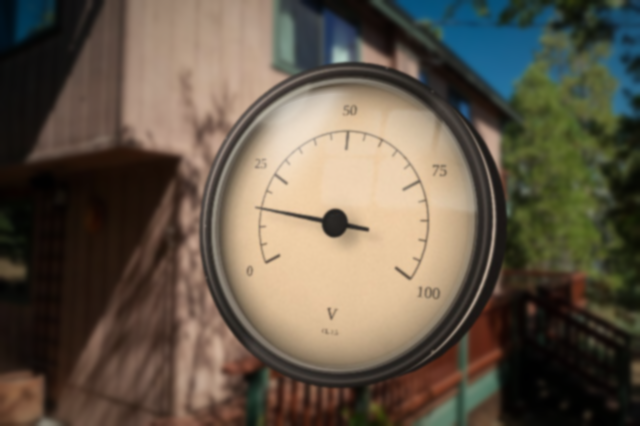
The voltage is 15 (V)
